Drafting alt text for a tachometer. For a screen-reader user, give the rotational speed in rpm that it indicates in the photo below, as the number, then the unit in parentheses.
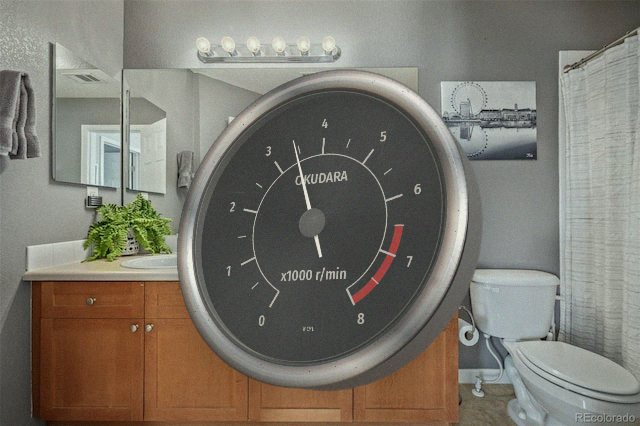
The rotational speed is 3500 (rpm)
